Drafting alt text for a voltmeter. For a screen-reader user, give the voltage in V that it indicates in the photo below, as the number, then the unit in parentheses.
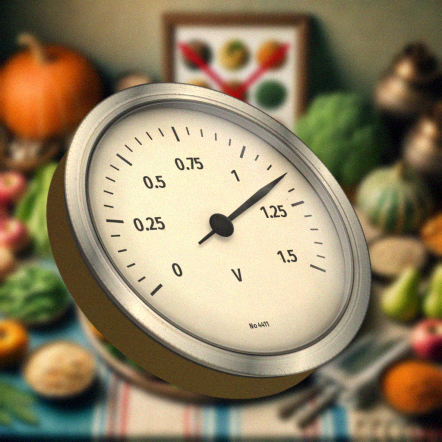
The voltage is 1.15 (V)
